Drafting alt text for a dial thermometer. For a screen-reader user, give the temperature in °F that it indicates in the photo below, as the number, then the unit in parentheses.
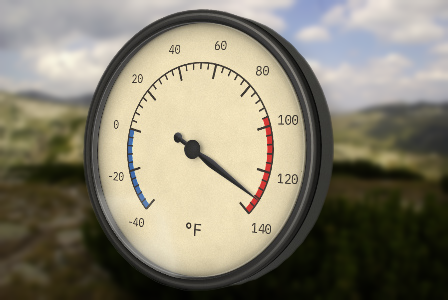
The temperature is 132 (°F)
